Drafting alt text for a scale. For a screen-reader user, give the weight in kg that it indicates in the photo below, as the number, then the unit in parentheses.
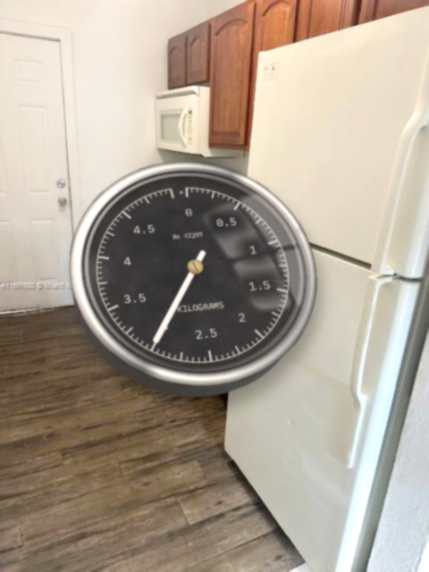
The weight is 3 (kg)
